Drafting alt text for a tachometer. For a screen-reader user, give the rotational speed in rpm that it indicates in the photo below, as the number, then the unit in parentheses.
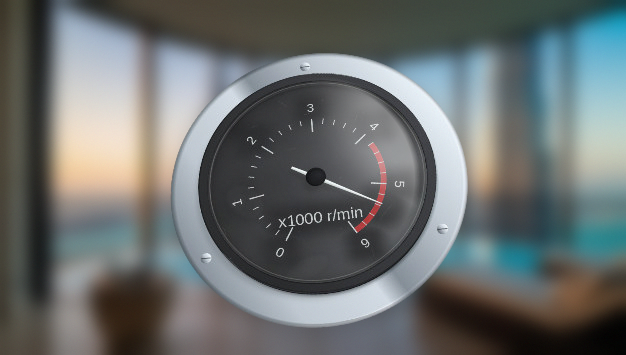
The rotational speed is 5400 (rpm)
